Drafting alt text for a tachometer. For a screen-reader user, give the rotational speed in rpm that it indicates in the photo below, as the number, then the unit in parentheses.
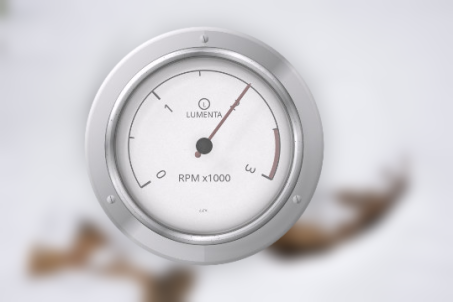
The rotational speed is 2000 (rpm)
